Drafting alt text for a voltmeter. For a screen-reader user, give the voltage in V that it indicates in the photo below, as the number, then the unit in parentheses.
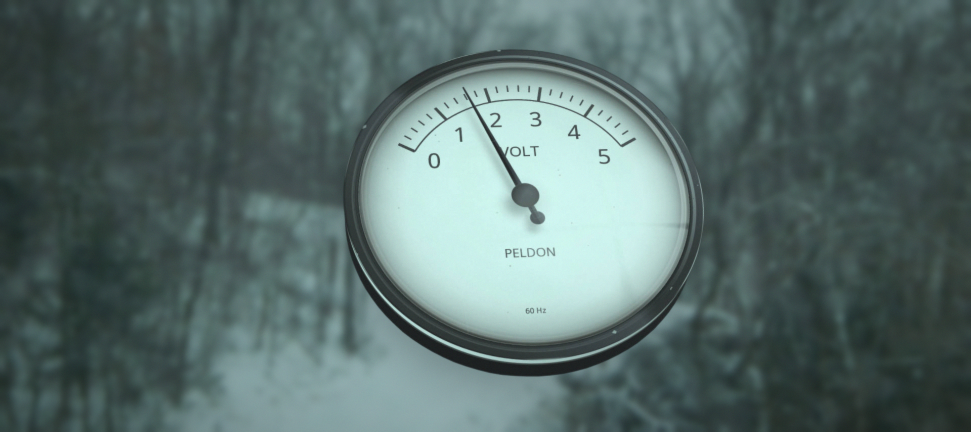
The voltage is 1.6 (V)
